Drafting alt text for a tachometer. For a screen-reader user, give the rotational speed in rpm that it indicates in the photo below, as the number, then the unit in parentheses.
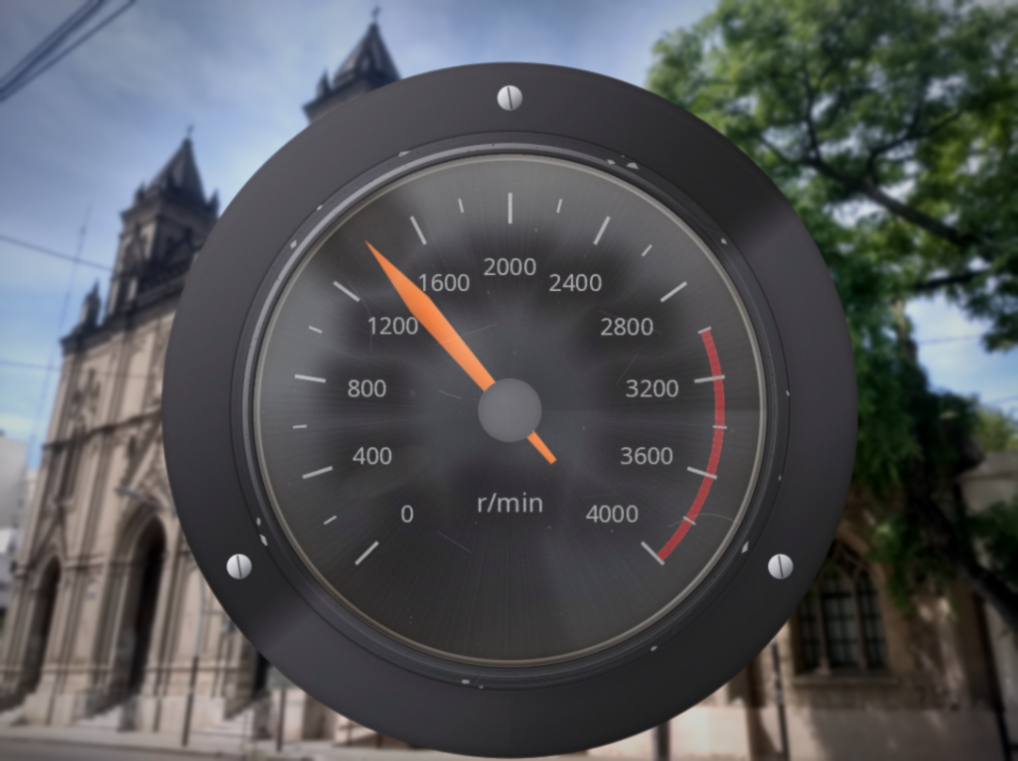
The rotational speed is 1400 (rpm)
